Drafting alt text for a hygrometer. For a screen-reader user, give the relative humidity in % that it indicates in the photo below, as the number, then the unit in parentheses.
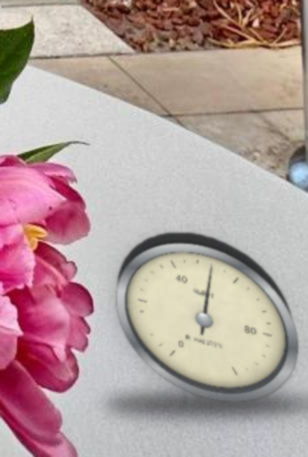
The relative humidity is 52 (%)
